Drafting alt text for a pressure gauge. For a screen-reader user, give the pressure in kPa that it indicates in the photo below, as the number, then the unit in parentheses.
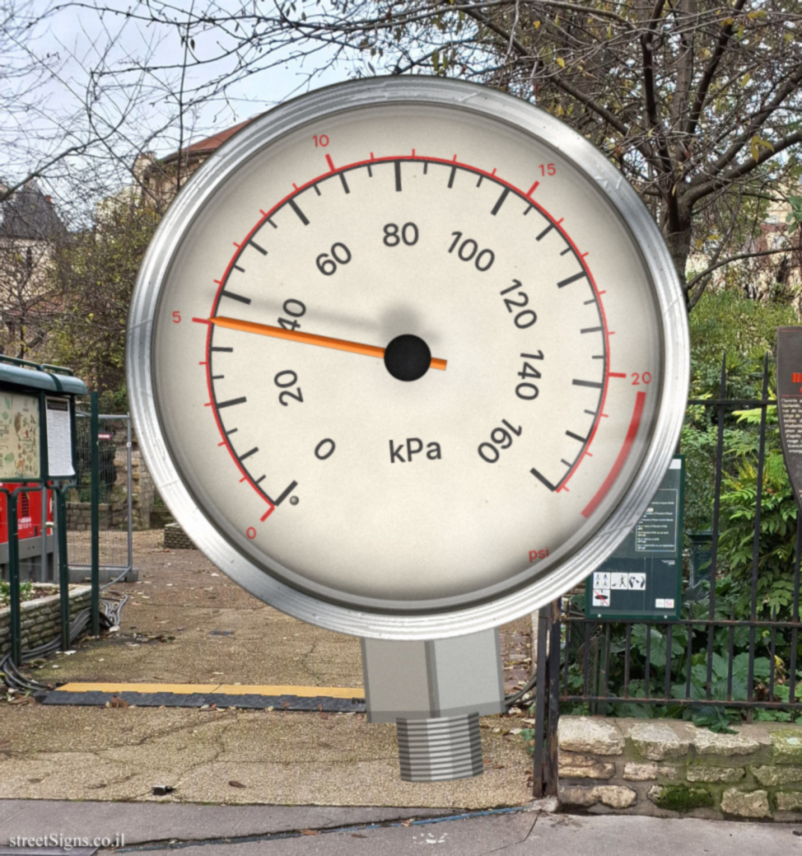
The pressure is 35 (kPa)
